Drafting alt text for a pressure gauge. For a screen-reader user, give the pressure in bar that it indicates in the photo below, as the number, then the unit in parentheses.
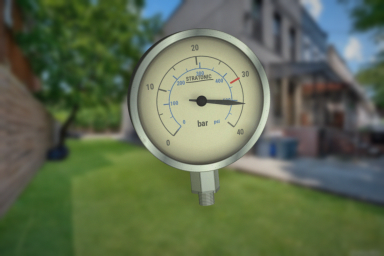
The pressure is 35 (bar)
